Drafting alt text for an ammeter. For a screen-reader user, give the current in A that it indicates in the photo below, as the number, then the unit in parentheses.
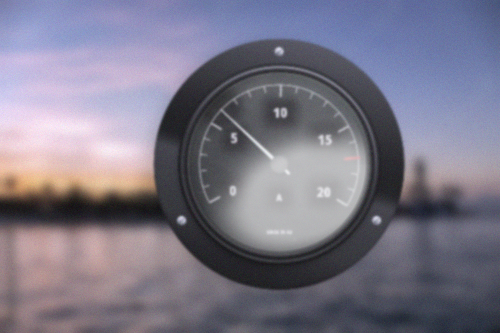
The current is 6 (A)
